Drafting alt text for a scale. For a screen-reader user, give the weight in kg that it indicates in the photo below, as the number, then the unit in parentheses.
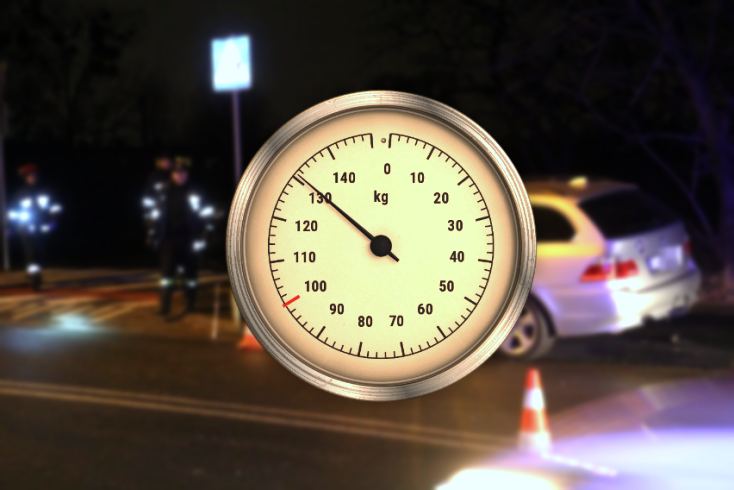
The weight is 131 (kg)
